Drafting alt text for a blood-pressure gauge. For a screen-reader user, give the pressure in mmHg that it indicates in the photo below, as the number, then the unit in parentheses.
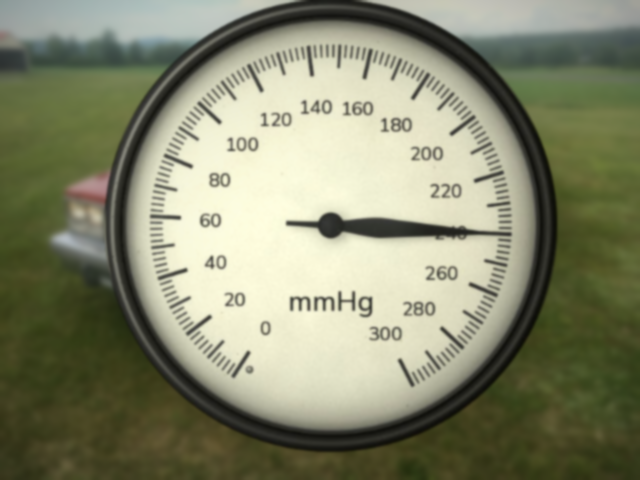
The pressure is 240 (mmHg)
